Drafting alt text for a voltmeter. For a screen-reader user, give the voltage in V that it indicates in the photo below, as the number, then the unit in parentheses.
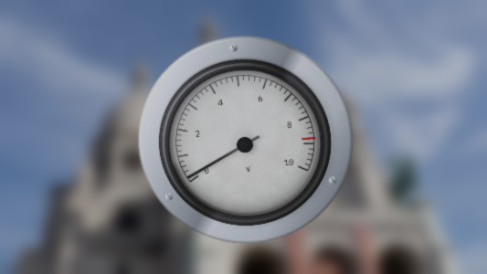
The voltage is 0.2 (V)
